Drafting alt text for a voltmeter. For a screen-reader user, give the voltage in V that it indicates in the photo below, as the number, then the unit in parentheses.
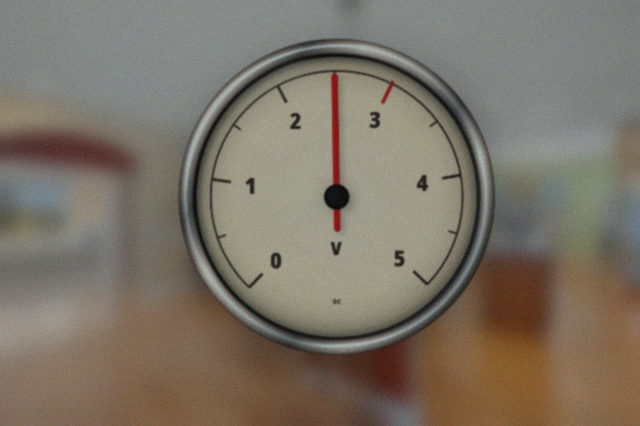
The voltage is 2.5 (V)
